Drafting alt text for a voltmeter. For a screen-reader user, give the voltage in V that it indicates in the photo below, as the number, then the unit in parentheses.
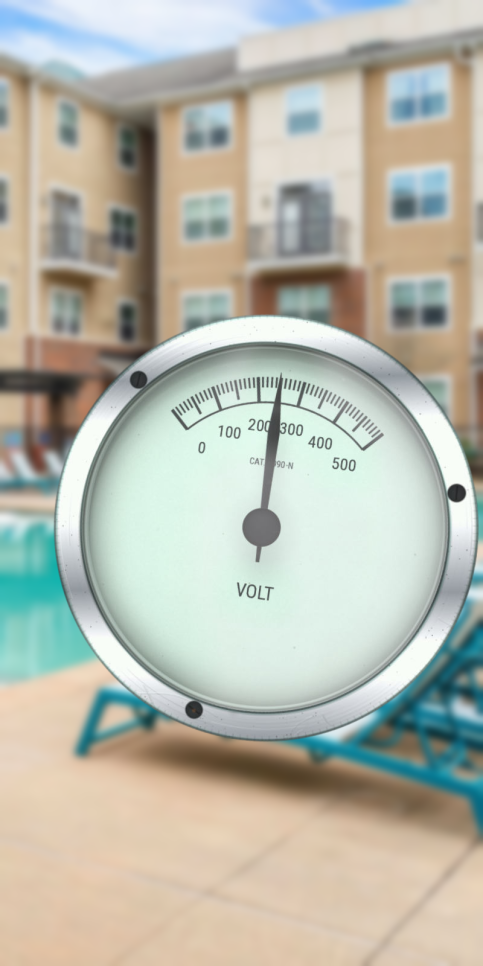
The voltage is 250 (V)
